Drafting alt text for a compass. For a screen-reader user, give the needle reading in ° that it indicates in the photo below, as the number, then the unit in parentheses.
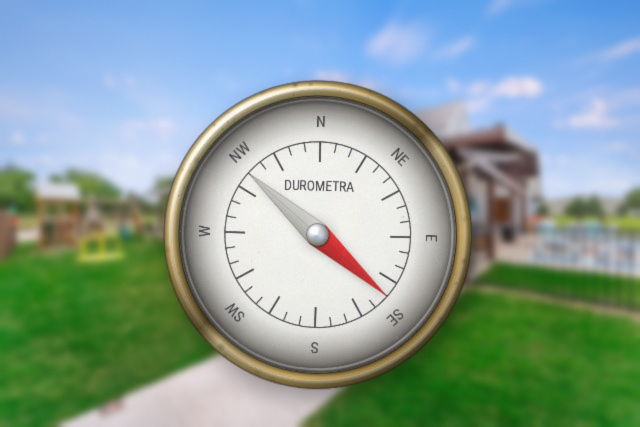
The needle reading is 130 (°)
